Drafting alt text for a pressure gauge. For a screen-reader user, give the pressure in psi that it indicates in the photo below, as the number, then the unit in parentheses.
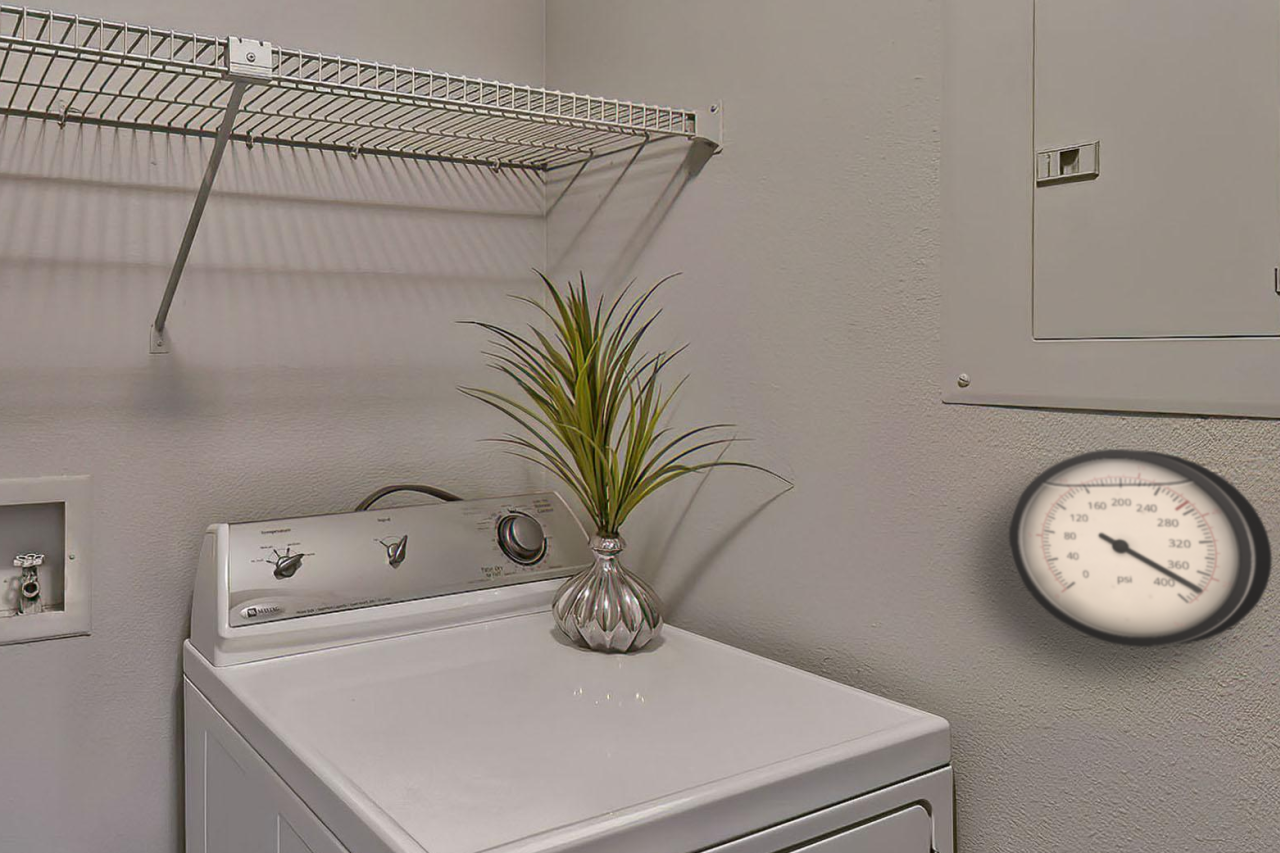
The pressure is 380 (psi)
